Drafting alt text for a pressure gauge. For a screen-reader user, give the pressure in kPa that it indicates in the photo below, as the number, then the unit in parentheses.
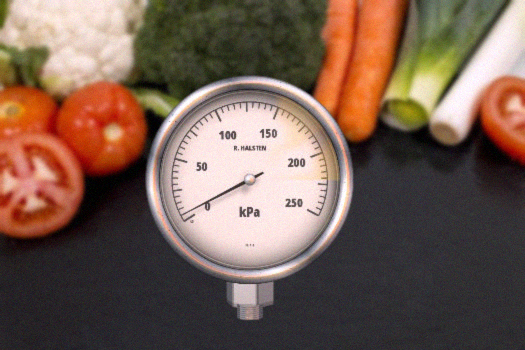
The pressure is 5 (kPa)
